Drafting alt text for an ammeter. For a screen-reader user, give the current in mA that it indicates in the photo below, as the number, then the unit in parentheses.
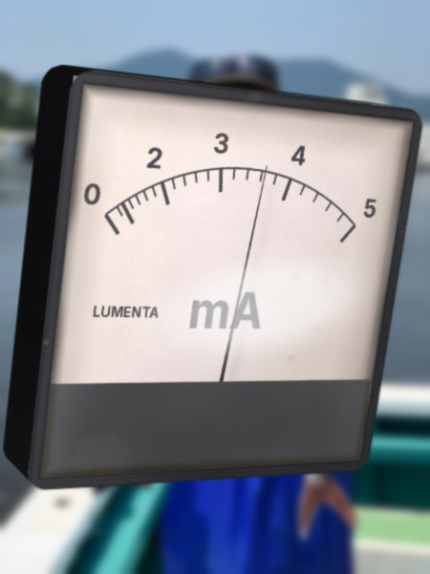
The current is 3.6 (mA)
